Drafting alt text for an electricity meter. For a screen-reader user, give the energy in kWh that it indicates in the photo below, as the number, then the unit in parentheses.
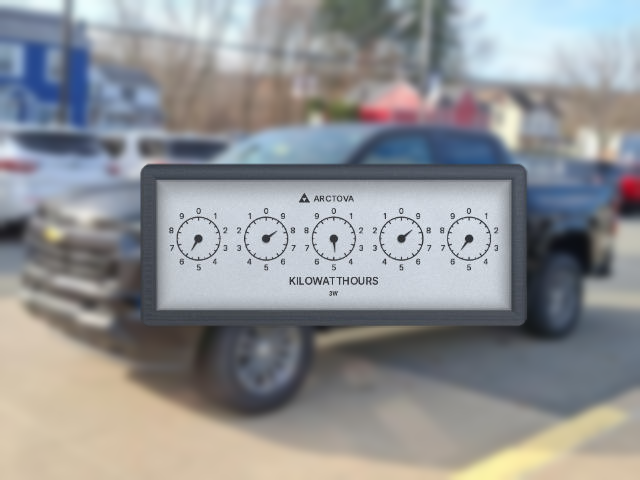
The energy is 58486 (kWh)
